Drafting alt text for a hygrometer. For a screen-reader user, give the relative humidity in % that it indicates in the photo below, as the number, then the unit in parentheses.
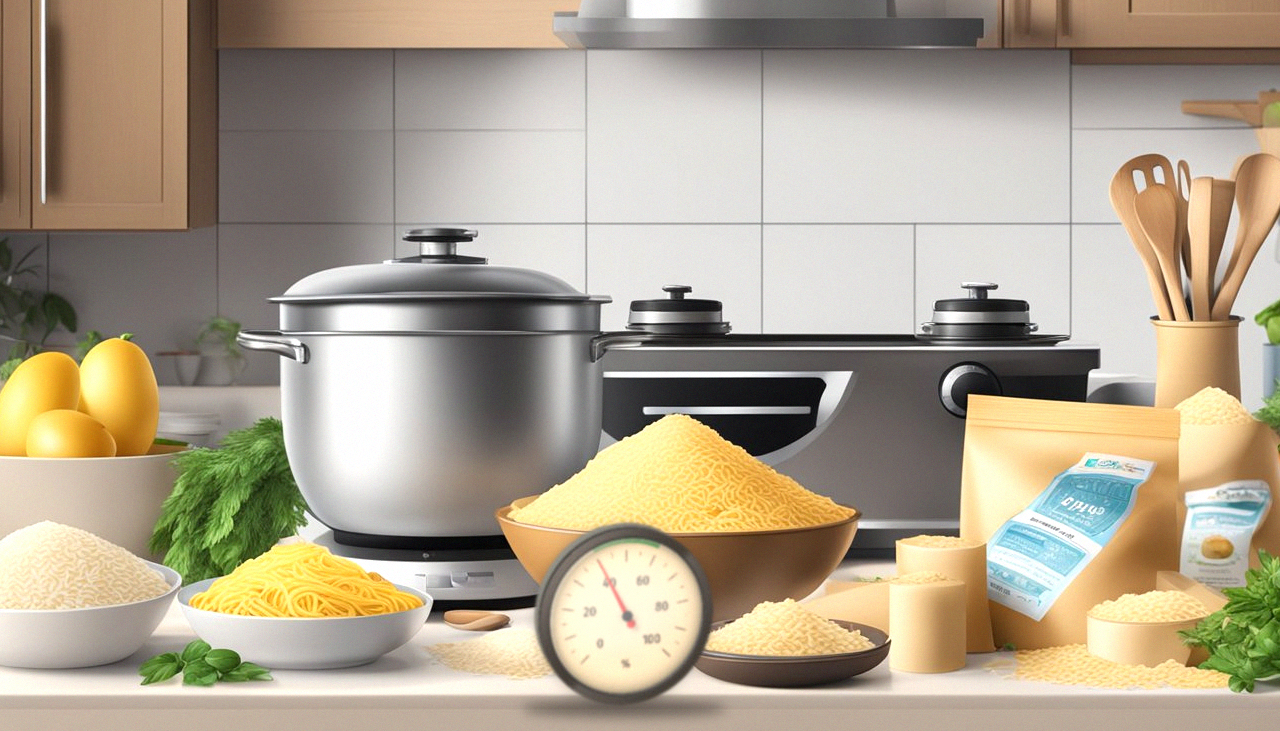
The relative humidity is 40 (%)
